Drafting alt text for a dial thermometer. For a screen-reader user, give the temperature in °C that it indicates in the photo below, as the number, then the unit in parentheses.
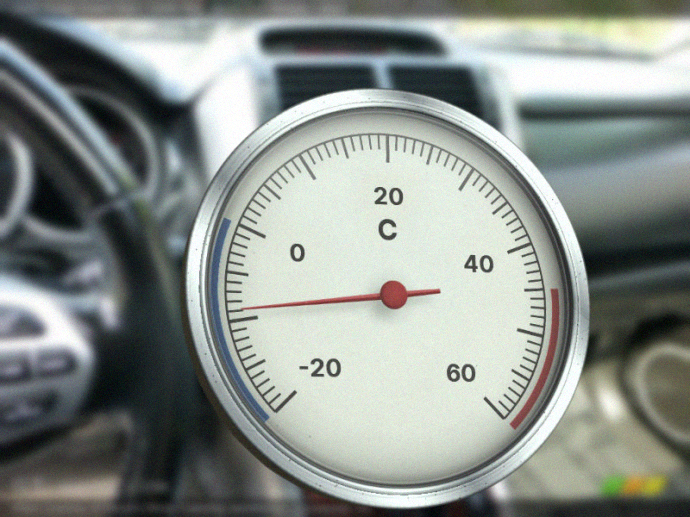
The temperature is -9 (°C)
